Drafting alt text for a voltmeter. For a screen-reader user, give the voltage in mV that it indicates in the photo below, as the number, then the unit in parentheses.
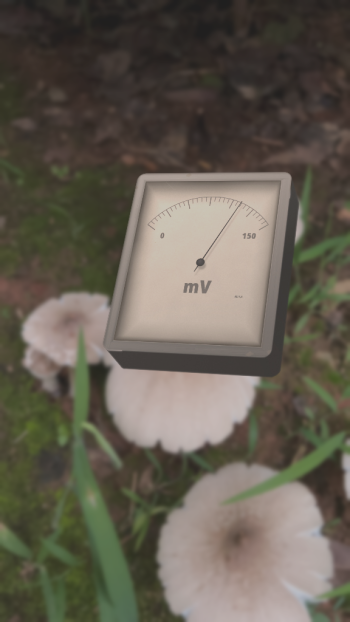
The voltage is 110 (mV)
